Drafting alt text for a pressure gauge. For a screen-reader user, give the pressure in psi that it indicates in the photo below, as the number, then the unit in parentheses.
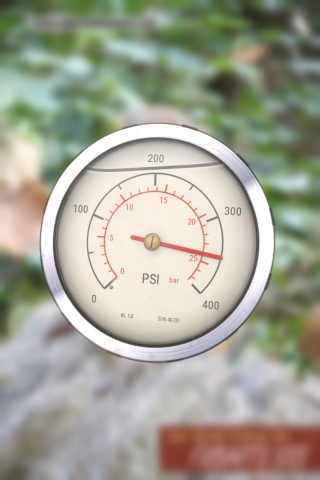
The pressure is 350 (psi)
